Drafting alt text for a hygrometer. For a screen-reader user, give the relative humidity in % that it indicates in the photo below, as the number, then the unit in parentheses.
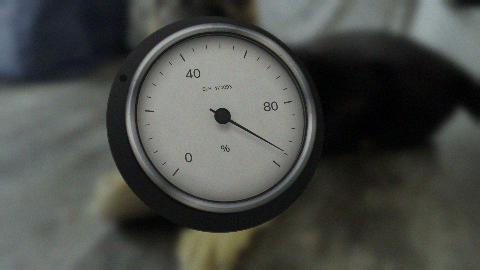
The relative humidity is 96 (%)
